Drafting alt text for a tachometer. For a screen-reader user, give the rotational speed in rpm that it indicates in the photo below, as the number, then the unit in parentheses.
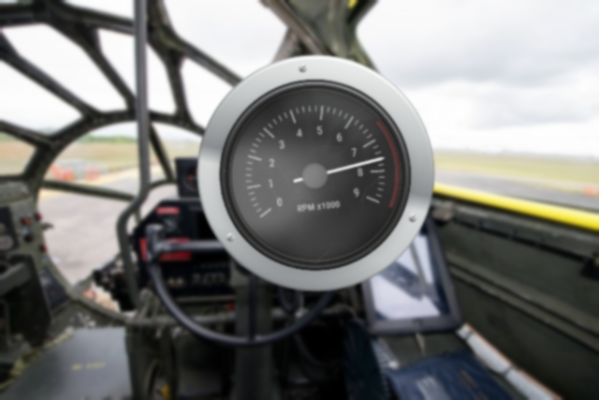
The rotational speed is 7600 (rpm)
